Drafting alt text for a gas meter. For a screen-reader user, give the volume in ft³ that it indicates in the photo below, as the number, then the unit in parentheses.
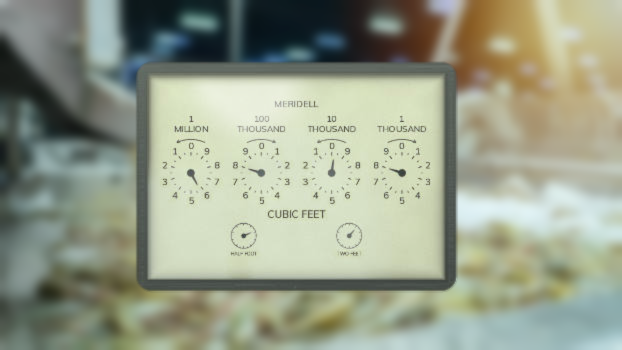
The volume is 579800 (ft³)
